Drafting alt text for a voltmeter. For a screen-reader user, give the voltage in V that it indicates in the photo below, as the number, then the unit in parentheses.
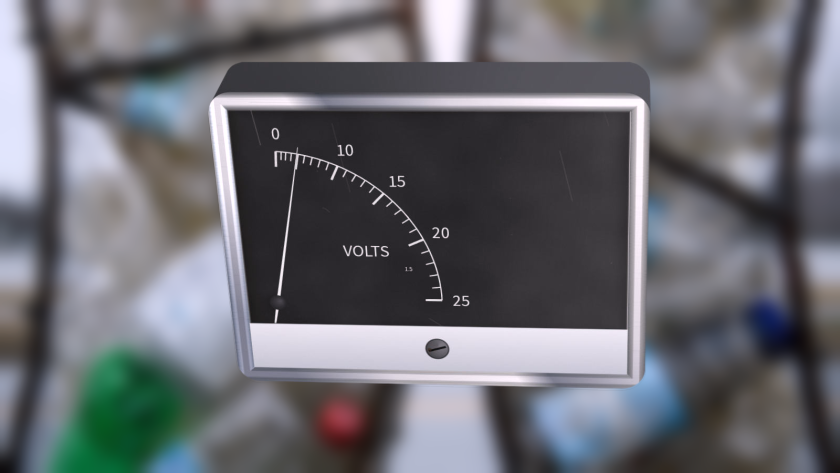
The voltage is 5 (V)
